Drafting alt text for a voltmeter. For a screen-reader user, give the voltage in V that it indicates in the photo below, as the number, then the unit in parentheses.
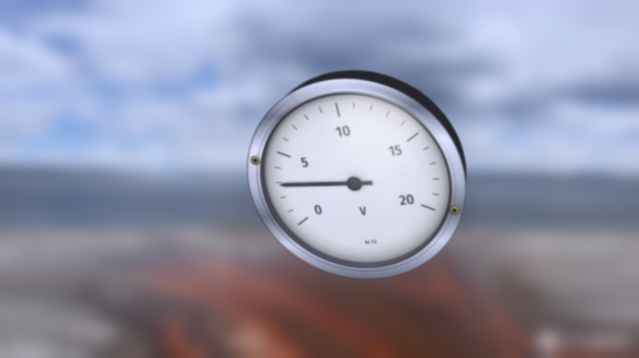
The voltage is 3 (V)
